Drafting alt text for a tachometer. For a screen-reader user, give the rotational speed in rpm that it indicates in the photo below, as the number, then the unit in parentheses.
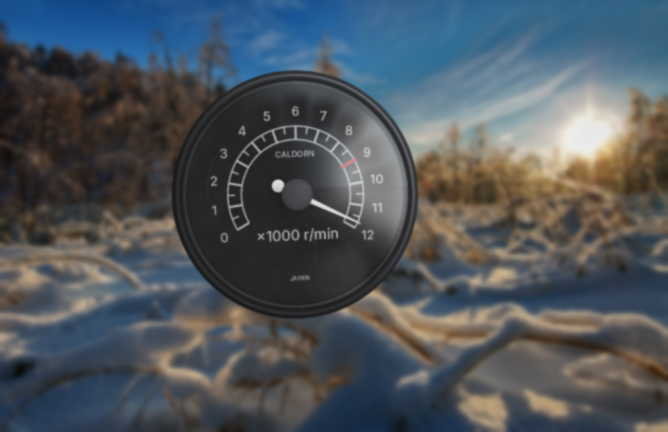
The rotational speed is 11750 (rpm)
